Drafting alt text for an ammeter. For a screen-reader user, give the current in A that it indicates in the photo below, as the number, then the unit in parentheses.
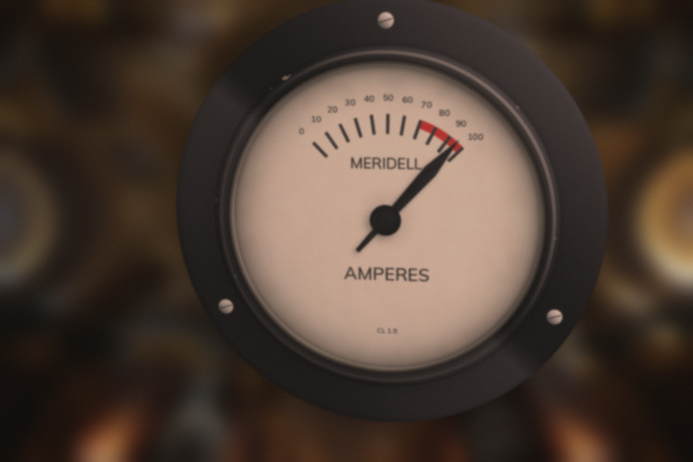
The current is 95 (A)
